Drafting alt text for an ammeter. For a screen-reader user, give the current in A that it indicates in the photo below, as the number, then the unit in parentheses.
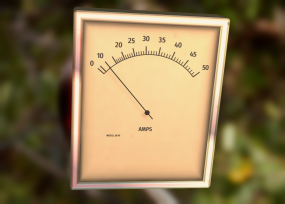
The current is 10 (A)
